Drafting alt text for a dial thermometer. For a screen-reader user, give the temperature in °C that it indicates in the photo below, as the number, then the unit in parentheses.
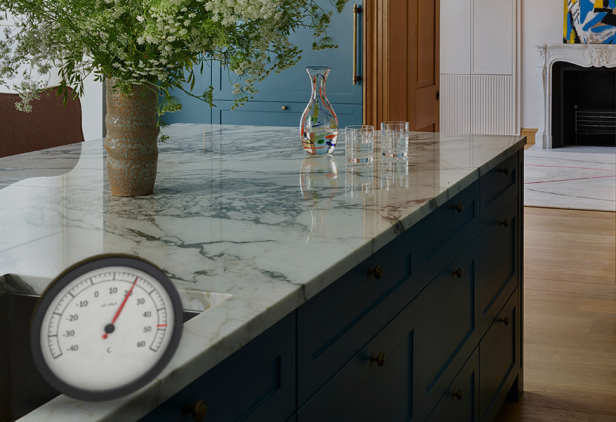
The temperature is 20 (°C)
